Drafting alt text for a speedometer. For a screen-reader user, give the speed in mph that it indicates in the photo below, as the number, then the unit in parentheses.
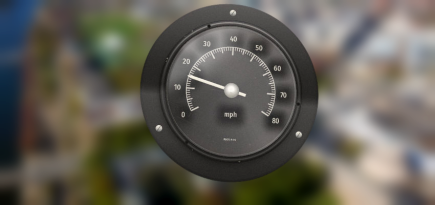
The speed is 15 (mph)
